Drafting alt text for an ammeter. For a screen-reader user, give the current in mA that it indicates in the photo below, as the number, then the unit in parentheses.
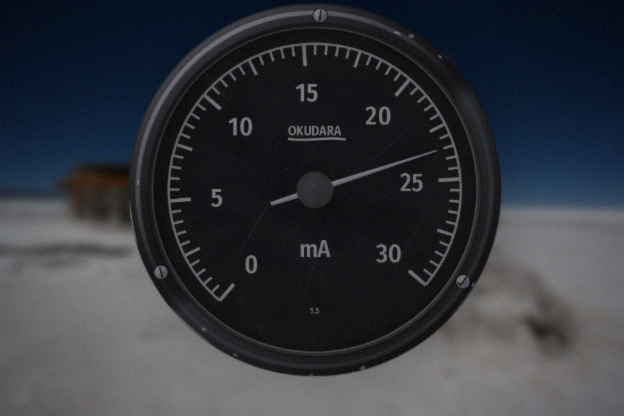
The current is 23.5 (mA)
